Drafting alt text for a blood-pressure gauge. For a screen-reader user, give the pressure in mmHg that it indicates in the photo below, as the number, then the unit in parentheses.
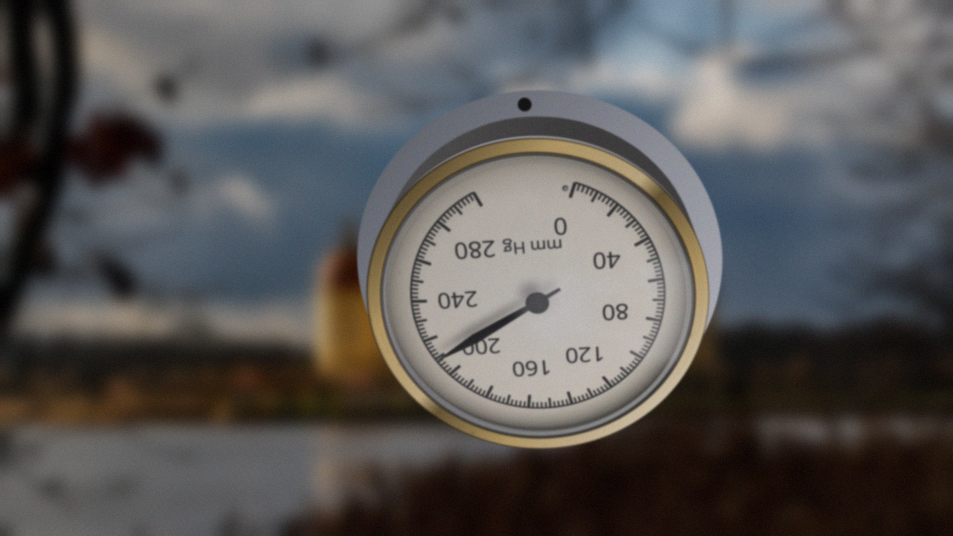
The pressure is 210 (mmHg)
